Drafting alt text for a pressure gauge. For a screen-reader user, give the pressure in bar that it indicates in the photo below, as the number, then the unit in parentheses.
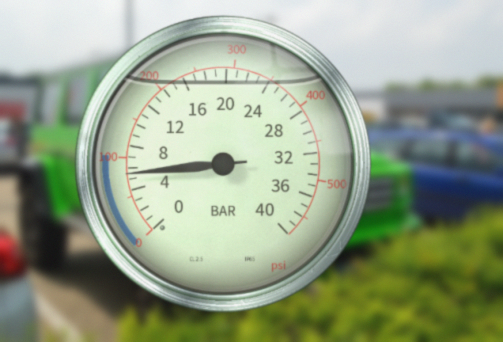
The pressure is 5.5 (bar)
